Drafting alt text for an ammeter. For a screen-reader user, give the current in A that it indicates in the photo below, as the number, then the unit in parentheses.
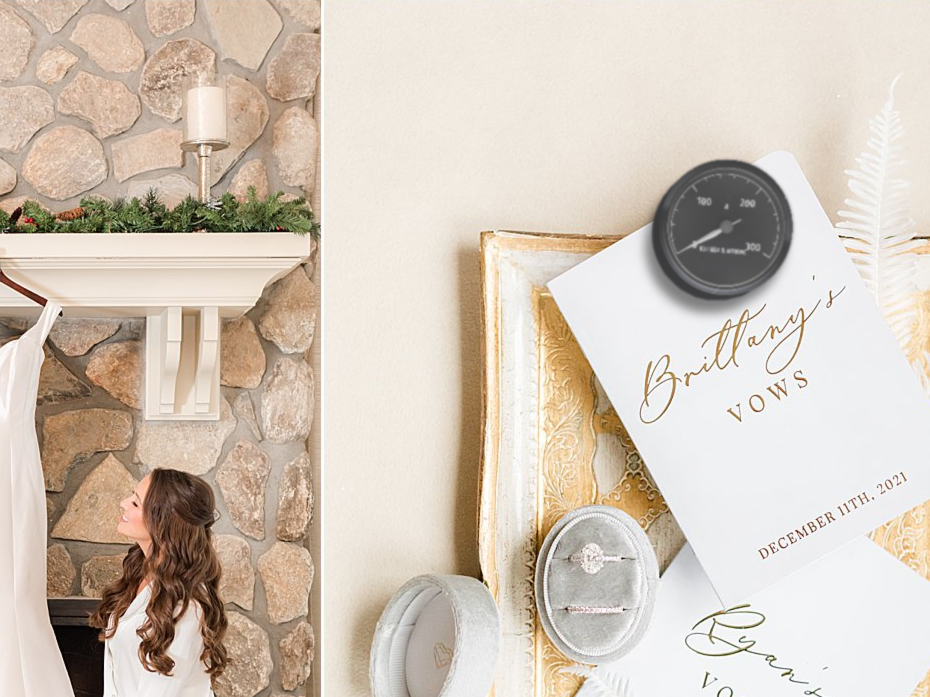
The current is 0 (A)
